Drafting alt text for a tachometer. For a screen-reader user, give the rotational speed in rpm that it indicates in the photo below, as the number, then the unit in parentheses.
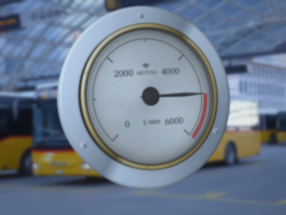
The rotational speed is 5000 (rpm)
